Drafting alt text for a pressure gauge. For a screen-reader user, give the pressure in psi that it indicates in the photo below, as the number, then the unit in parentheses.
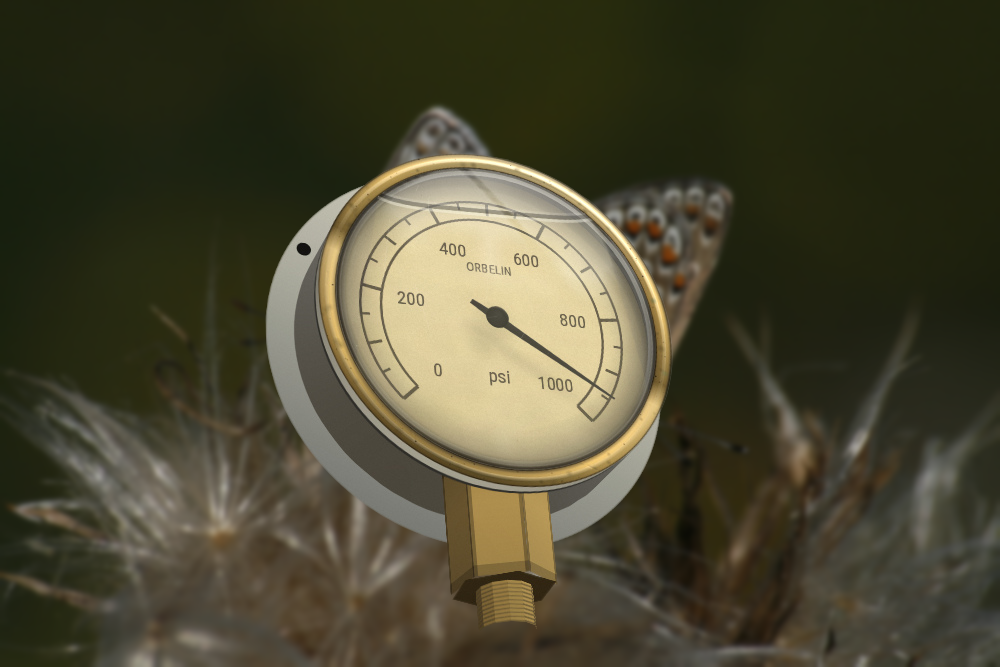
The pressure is 950 (psi)
